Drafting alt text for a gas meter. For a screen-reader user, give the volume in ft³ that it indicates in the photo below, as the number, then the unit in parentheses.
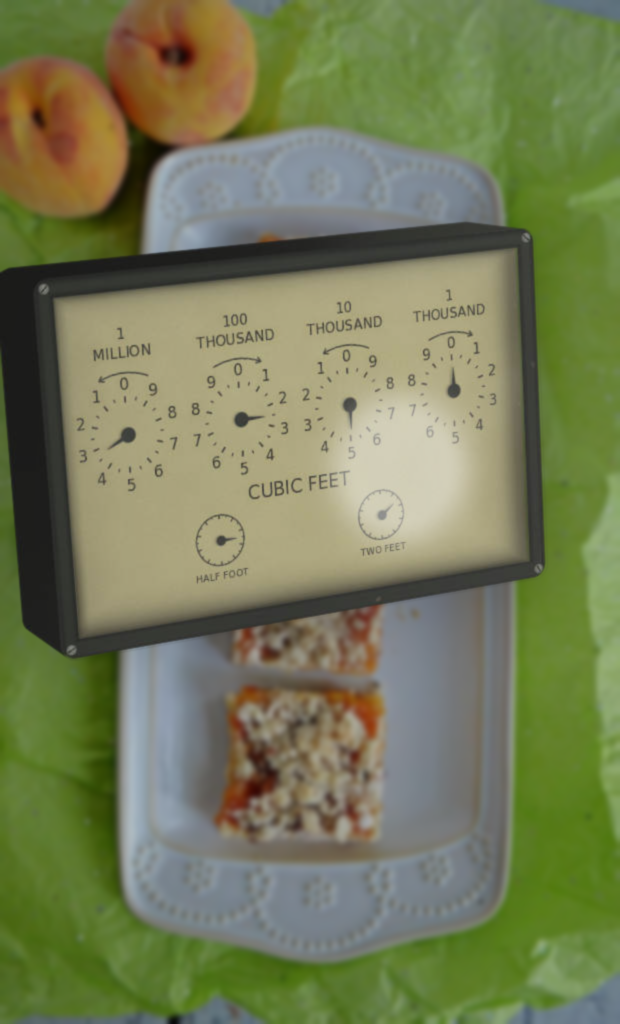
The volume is 325000 (ft³)
